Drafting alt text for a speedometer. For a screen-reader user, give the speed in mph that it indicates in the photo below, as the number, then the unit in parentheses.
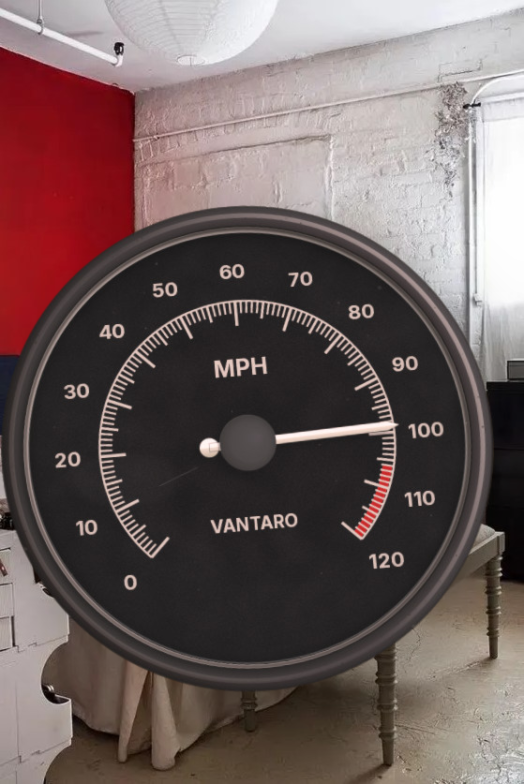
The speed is 99 (mph)
